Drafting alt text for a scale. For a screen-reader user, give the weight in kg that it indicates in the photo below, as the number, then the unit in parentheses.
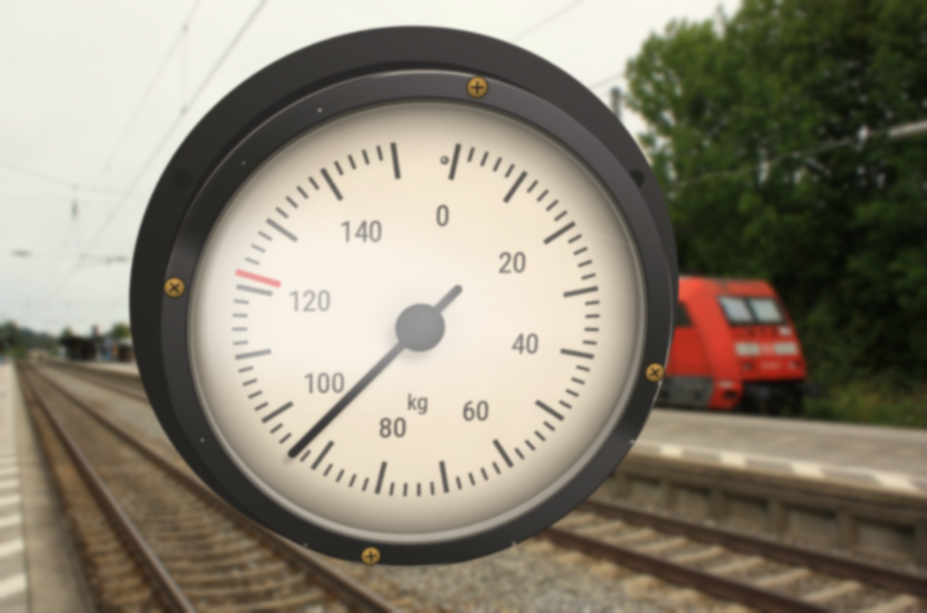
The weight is 94 (kg)
